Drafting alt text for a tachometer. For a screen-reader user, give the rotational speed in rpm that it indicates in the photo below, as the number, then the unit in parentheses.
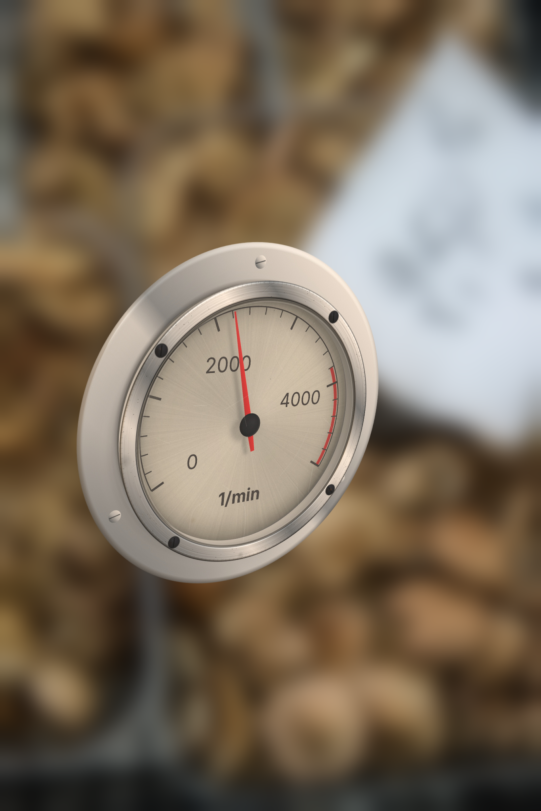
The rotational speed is 2200 (rpm)
